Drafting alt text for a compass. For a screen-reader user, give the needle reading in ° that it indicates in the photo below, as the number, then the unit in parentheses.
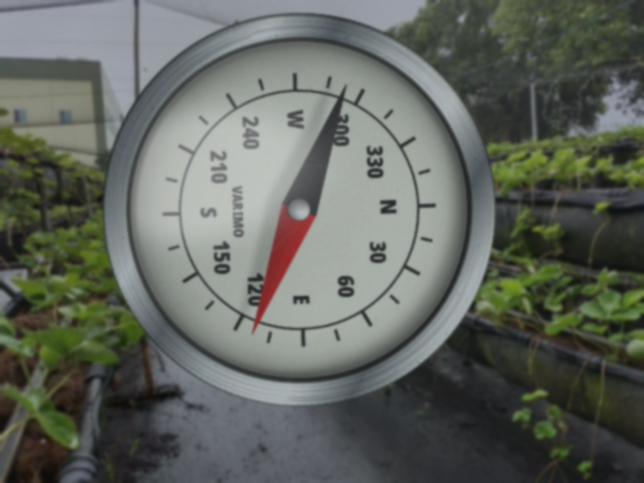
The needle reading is 112.5 (°)
